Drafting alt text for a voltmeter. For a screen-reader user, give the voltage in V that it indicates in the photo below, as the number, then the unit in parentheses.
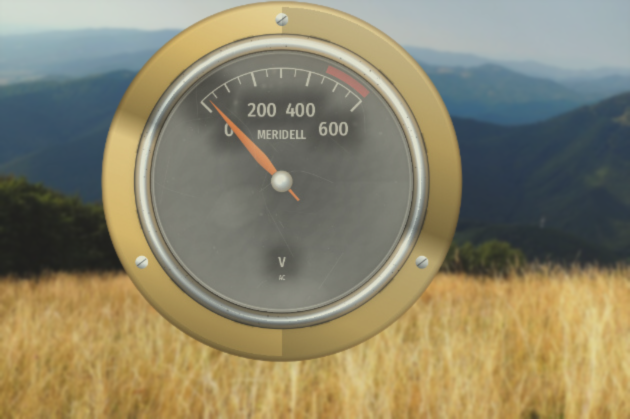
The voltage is 25 (V)
